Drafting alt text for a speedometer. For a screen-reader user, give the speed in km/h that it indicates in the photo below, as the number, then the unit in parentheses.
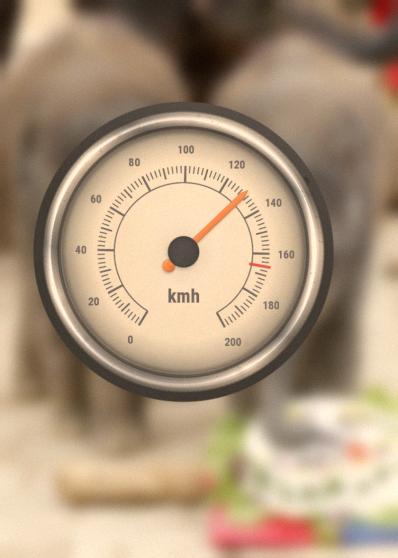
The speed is 130 (km/h)
